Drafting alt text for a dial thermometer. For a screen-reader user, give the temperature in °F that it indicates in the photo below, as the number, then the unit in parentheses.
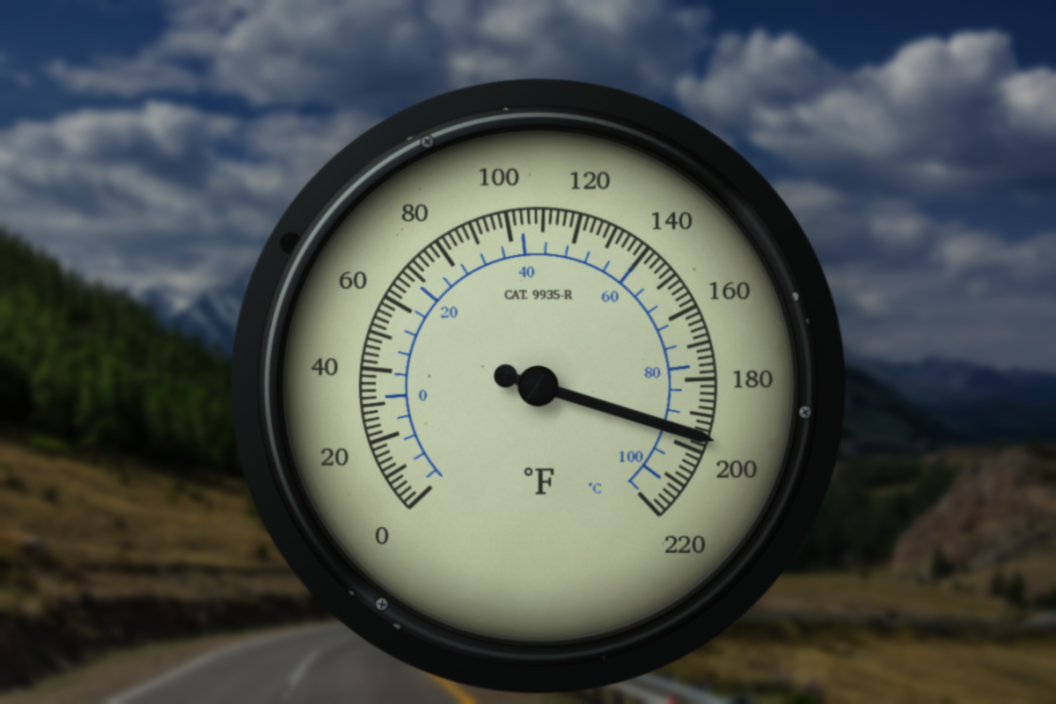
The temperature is 196 (°F)
